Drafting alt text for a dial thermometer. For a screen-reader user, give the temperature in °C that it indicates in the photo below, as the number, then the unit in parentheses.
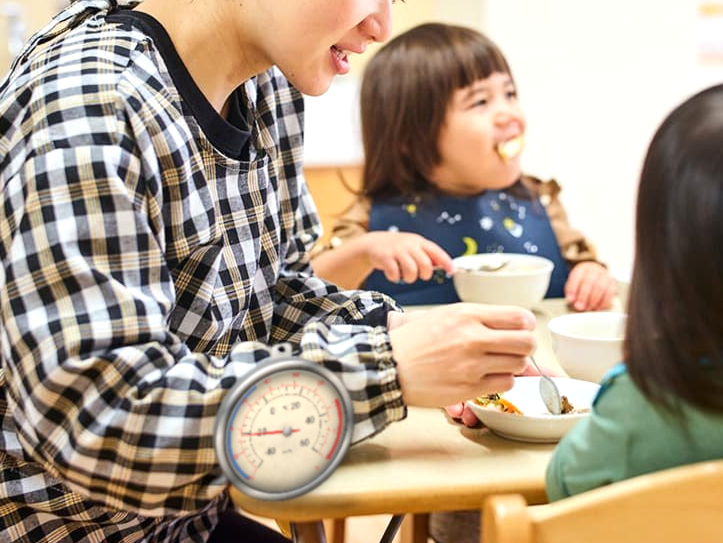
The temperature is -20 (°C)
